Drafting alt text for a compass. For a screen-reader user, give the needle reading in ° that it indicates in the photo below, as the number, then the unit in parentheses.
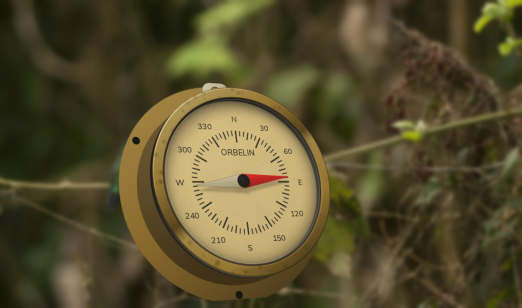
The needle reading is 85 (°)
